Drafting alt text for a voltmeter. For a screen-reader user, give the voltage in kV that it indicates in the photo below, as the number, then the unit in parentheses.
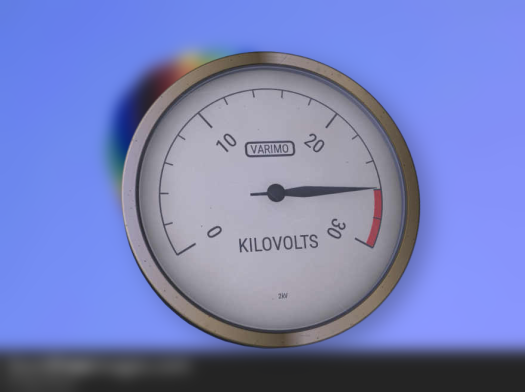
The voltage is 26 (kV)
